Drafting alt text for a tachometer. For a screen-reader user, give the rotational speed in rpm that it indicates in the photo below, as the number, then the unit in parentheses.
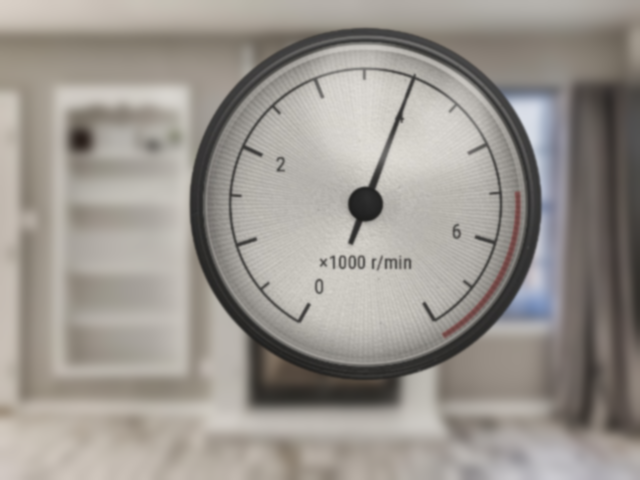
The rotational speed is 4000 (rpm)
